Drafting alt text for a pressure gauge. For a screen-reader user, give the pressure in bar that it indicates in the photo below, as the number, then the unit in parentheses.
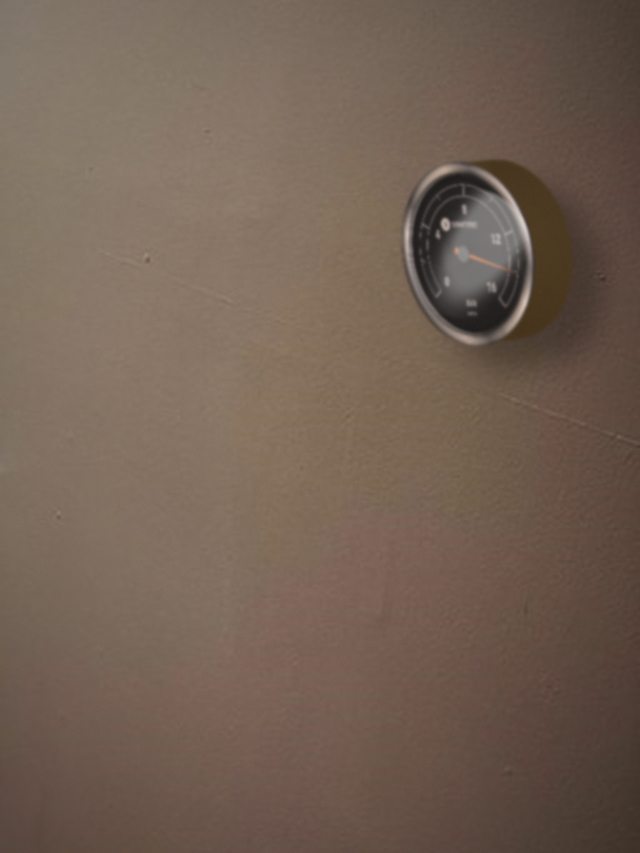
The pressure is 14 (bar)
